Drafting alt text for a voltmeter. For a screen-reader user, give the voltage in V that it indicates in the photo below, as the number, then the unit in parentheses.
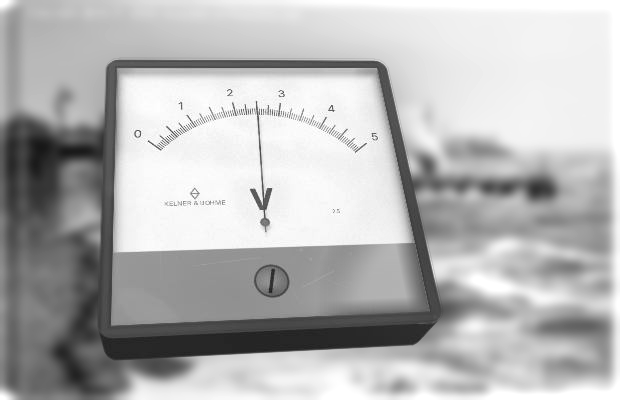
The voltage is 2.5 (V)
